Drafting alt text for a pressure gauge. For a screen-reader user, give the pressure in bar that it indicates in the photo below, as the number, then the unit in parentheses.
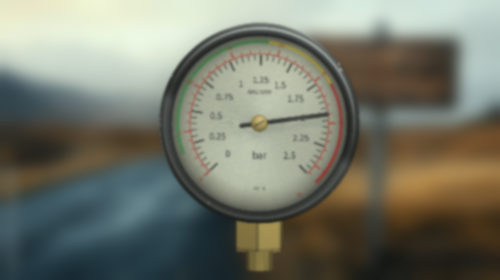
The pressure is 2 (bar)
